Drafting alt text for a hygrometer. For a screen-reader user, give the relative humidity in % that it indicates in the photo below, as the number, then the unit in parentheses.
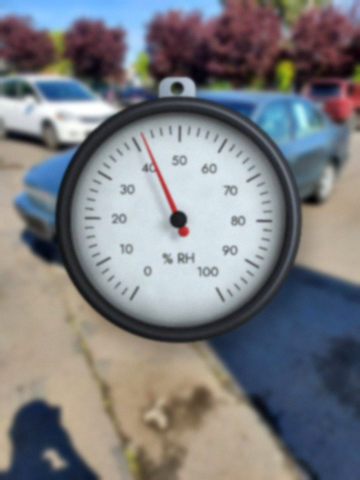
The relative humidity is 42 (%)
